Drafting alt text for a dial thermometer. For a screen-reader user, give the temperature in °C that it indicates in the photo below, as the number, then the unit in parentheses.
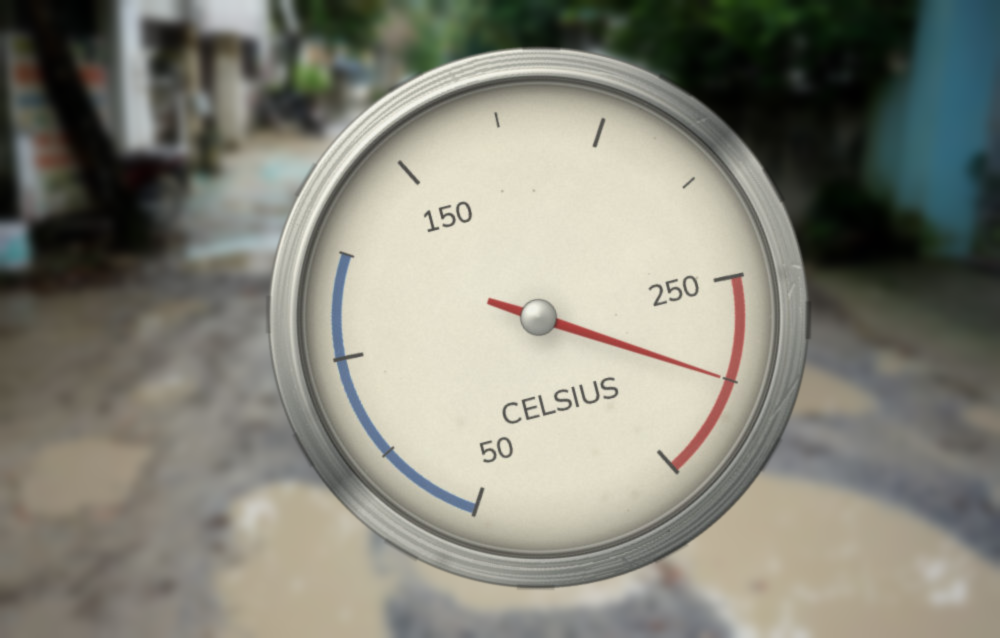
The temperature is 275 (°C)
